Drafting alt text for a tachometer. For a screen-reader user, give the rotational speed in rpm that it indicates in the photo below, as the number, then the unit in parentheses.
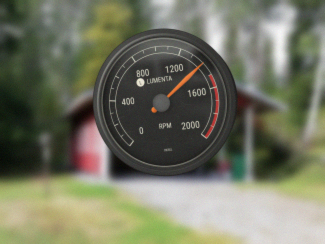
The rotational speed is 1400 (rpm)
